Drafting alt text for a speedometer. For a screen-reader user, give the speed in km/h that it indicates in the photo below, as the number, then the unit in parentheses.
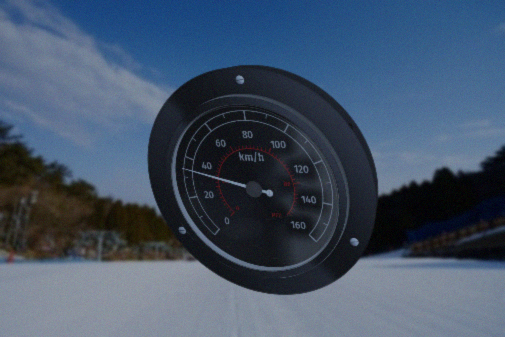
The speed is 35 (km/h)
